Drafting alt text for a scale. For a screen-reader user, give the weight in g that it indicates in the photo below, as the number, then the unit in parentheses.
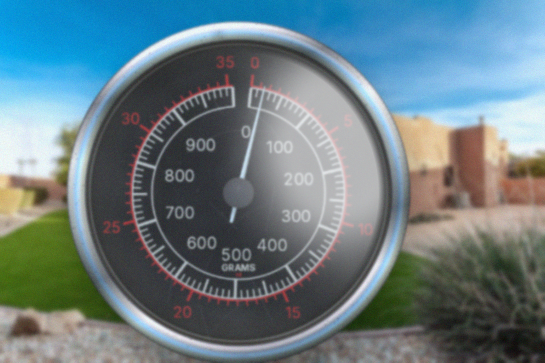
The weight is 20 (g)
